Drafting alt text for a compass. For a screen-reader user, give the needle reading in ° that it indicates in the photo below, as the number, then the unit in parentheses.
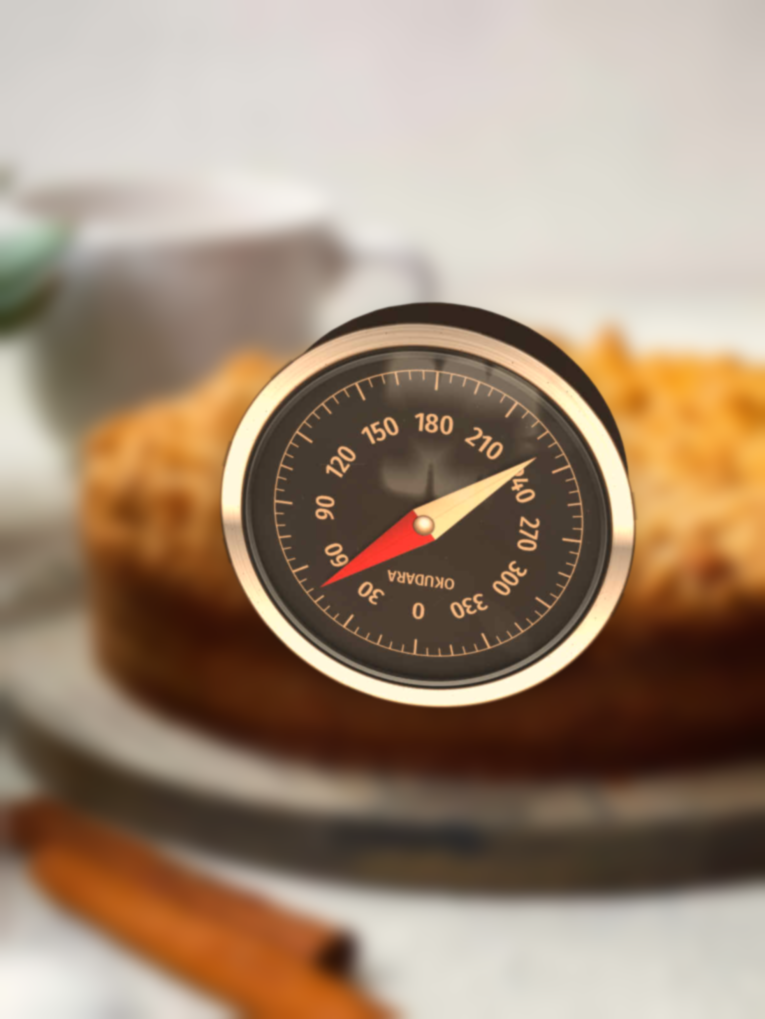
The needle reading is 50 (°)
